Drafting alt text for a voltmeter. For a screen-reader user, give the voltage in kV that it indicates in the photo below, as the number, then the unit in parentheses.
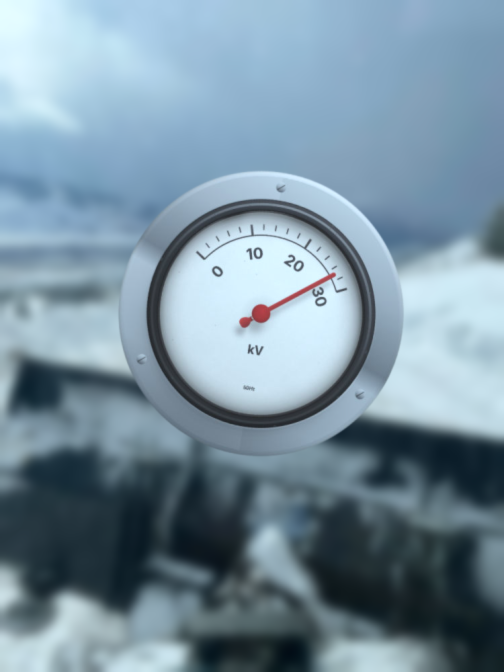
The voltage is 27 (kV)
